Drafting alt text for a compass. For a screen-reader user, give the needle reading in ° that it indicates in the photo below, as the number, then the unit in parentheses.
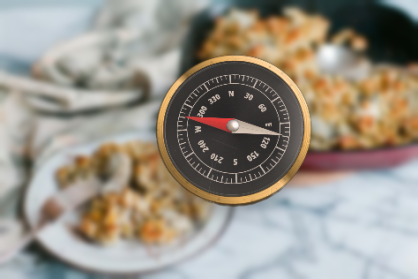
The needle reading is 285 (°)
